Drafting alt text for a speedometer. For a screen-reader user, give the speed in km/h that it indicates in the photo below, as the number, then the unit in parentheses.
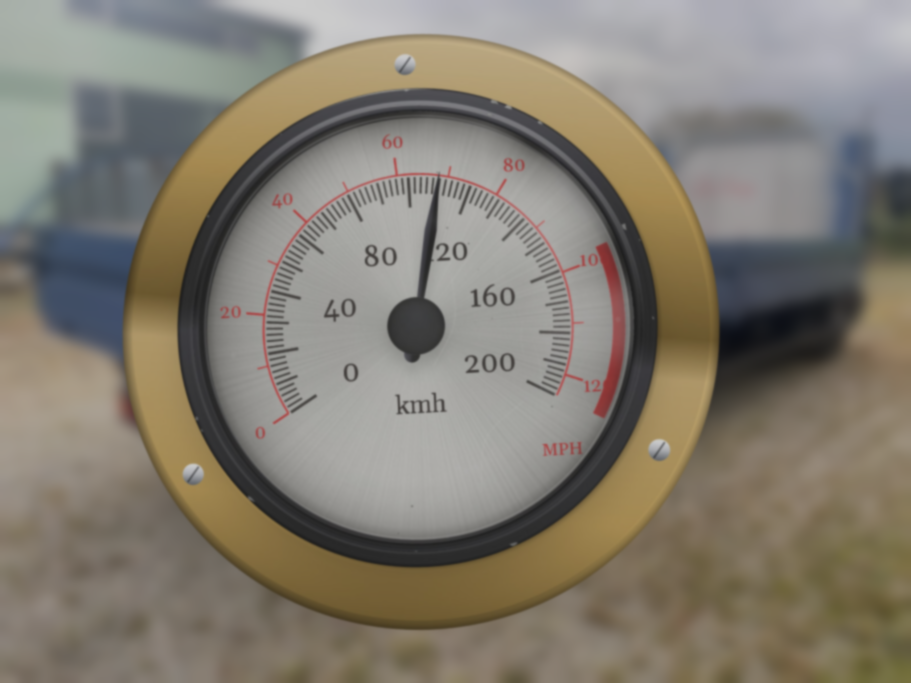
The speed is 110 (km/h)
